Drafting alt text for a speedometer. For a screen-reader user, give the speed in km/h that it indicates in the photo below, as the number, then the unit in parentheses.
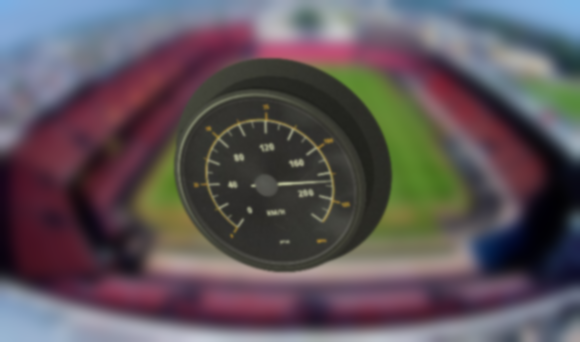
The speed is 185 (km/h)
